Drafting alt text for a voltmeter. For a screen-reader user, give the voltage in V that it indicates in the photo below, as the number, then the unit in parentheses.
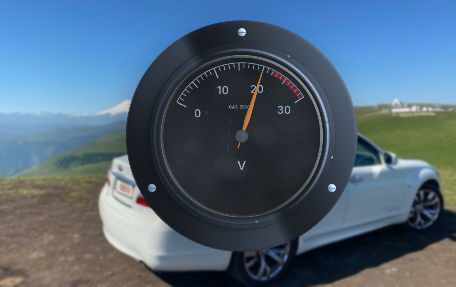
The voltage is 20 (V)
